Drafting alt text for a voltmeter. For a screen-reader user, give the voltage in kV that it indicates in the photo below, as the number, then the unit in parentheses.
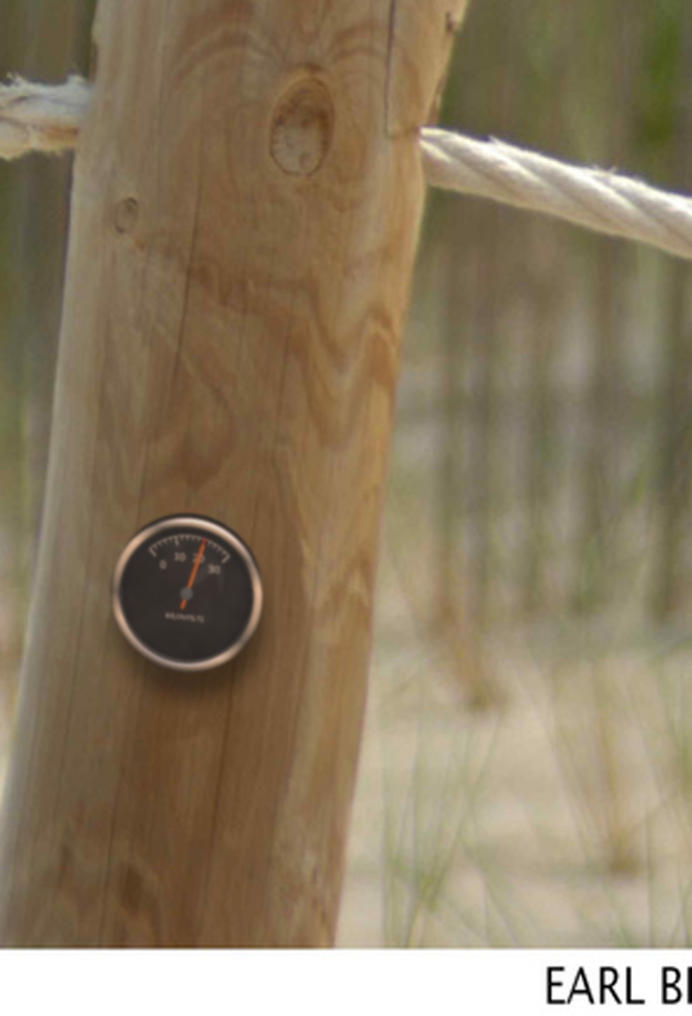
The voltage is 20 (kV)
